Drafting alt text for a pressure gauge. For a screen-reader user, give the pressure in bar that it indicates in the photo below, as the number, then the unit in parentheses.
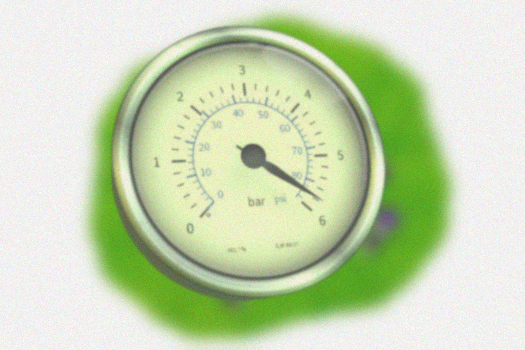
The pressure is 5.8 (bar)
